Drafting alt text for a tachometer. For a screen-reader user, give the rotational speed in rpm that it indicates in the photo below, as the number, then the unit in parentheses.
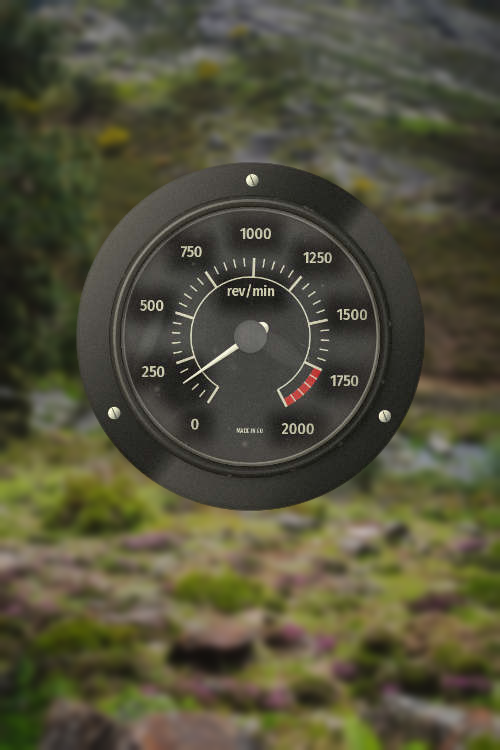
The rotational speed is 150 (rpm)
